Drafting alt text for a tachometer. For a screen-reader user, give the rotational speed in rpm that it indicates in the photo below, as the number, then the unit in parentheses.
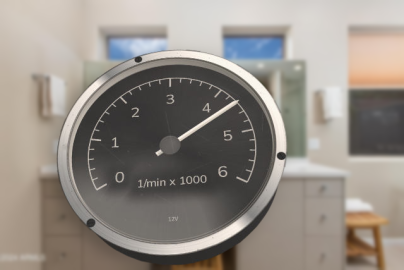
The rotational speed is 4400 (rpm)
